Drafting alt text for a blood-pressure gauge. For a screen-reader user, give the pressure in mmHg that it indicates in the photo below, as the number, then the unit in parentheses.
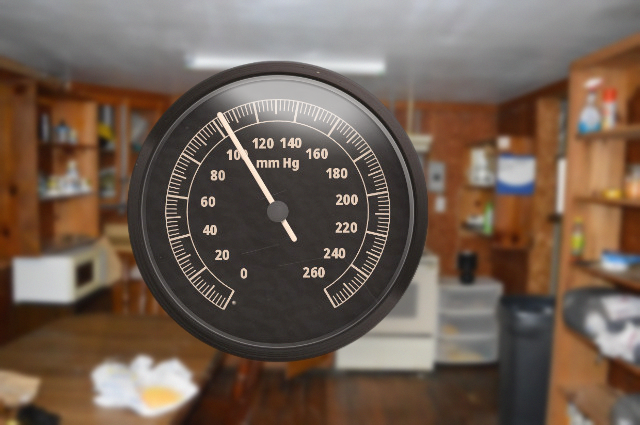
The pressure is 104 (mmHg)
